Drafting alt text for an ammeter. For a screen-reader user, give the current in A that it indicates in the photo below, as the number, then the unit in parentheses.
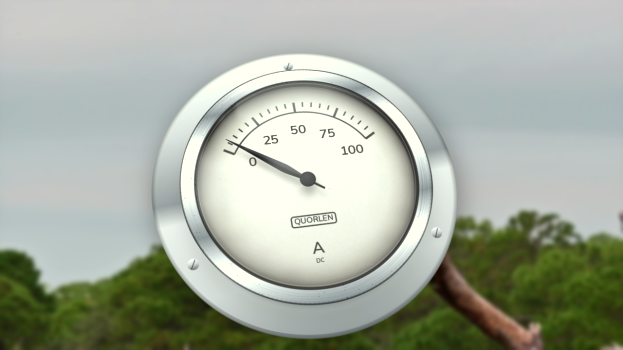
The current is 5 (A)
